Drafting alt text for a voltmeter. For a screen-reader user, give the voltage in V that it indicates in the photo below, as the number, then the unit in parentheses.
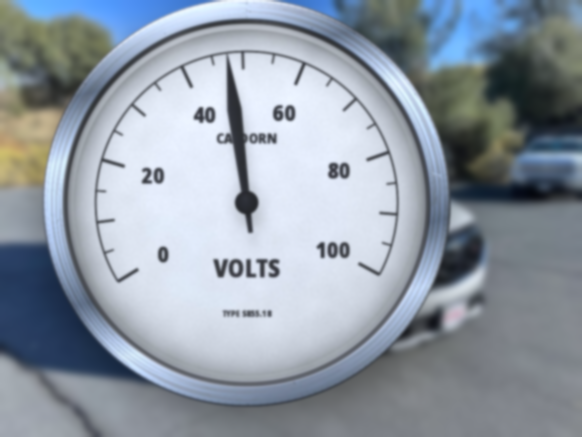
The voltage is 47.5 (V)
